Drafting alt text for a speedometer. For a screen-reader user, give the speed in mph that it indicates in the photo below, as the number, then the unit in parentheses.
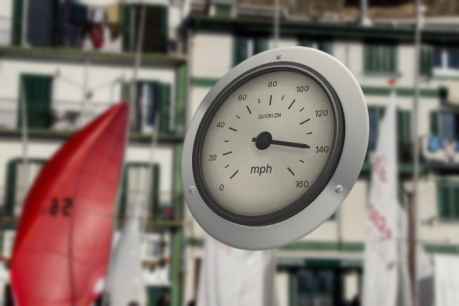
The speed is 140 (mph)
